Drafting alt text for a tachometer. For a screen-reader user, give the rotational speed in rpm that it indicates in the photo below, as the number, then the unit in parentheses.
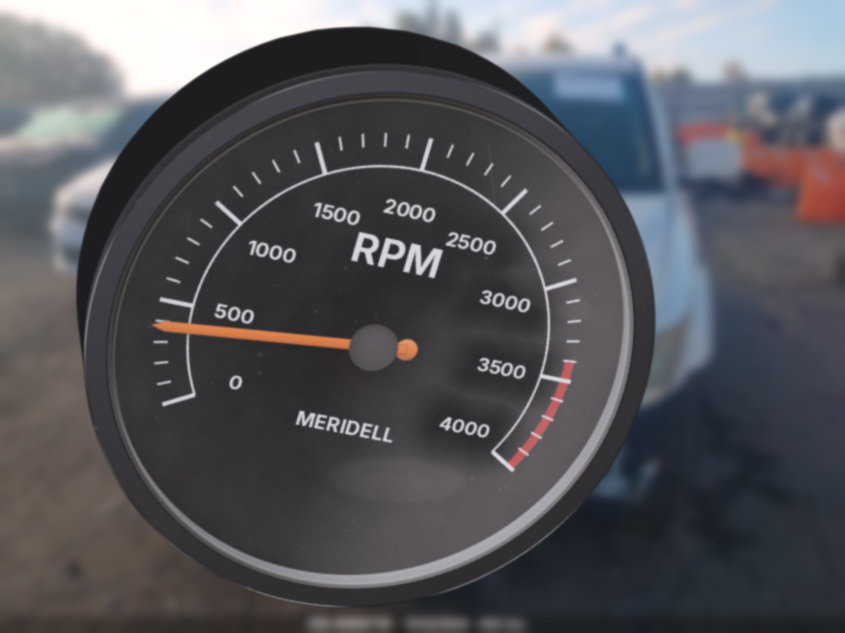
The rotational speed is 400 (rpm)
